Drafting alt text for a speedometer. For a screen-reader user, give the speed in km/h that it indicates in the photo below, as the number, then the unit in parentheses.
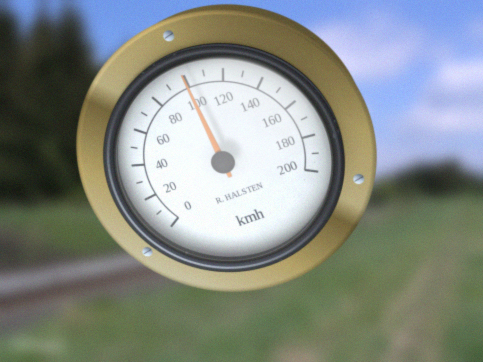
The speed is 100 (km/h)
